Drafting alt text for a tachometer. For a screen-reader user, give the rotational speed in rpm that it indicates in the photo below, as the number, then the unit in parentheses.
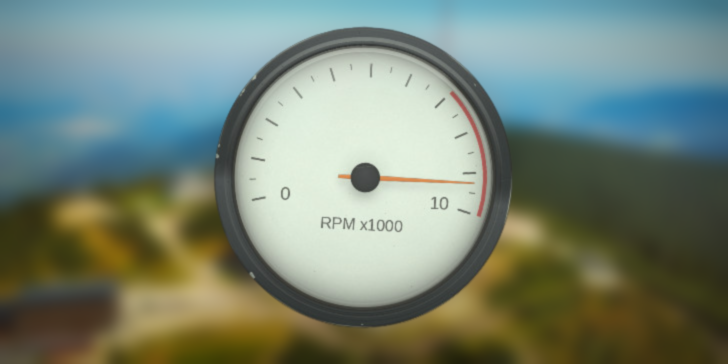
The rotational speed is 9250 (rpm)
